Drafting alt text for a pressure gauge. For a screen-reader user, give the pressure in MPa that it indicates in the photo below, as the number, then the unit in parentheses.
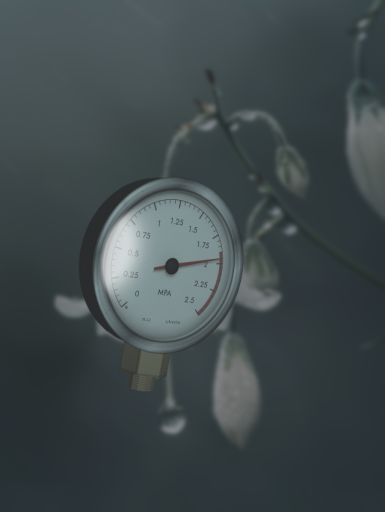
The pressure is 1.95 (MPa)
